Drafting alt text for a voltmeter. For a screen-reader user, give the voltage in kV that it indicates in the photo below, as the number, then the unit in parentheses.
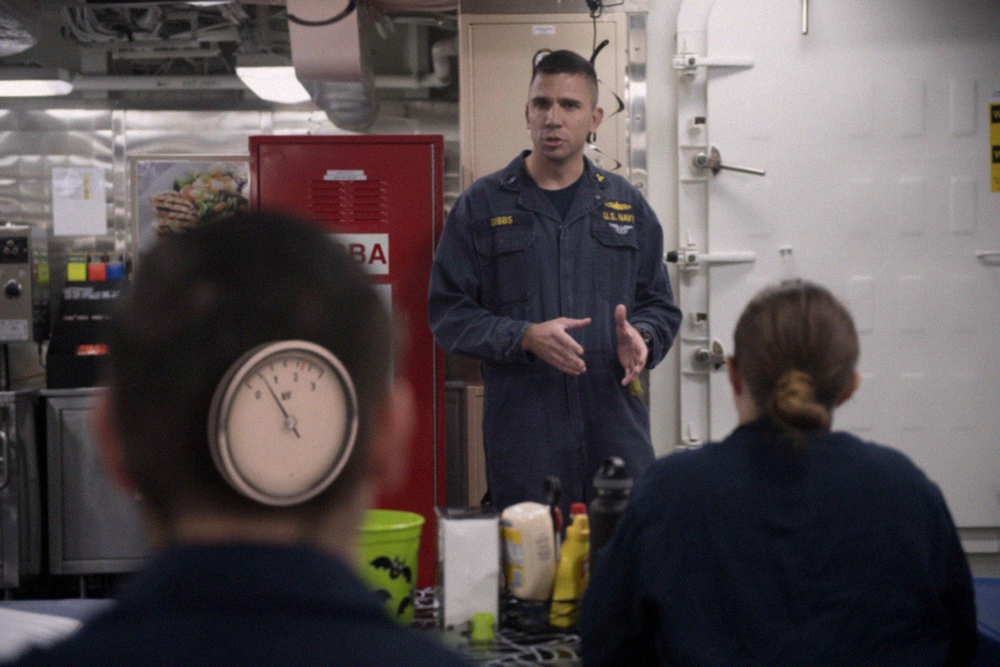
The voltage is 0.5 (kV)
